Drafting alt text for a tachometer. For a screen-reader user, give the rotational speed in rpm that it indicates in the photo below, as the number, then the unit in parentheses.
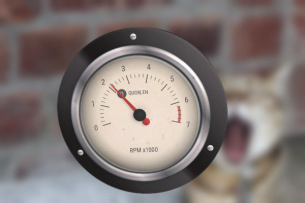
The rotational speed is 2200 (rpm)
